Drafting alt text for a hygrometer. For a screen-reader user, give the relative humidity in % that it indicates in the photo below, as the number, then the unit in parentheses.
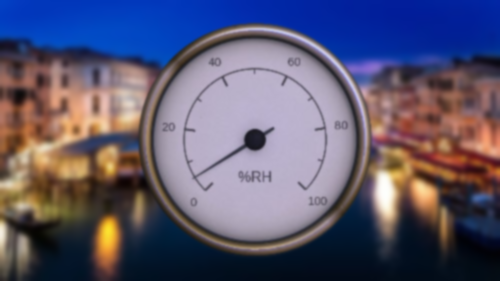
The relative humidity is 5 (%)
